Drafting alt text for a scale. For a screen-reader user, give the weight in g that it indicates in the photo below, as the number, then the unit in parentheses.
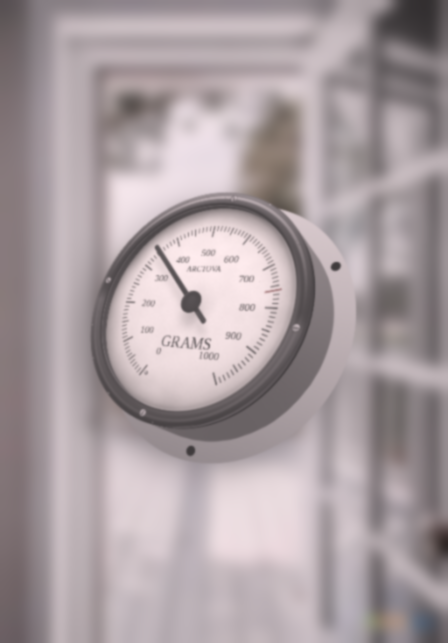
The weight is 350 (g)
